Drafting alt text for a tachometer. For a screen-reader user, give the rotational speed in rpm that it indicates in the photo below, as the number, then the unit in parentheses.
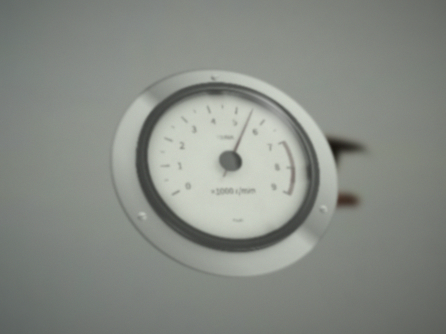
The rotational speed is 5500 (rpm)
